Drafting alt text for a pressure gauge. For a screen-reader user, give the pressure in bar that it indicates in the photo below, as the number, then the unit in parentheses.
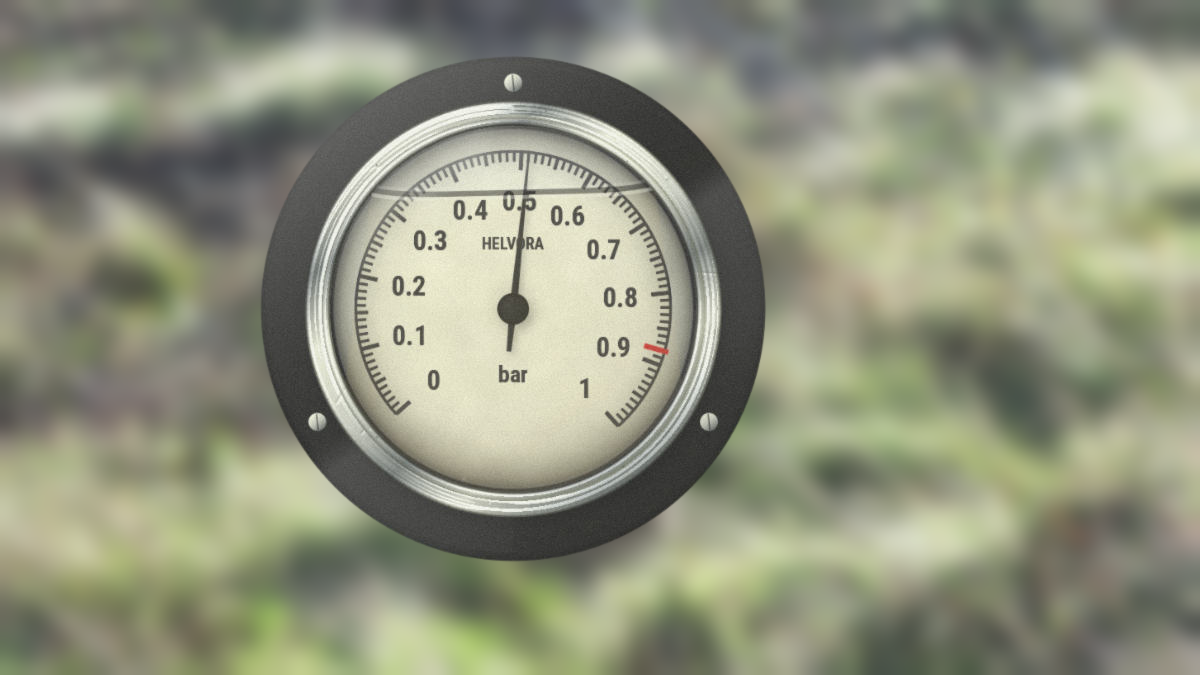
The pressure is 0.51 (bar)
